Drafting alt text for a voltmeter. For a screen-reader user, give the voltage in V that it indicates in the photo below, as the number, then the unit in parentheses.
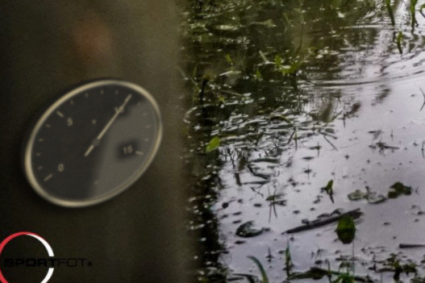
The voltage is 10 (V)
